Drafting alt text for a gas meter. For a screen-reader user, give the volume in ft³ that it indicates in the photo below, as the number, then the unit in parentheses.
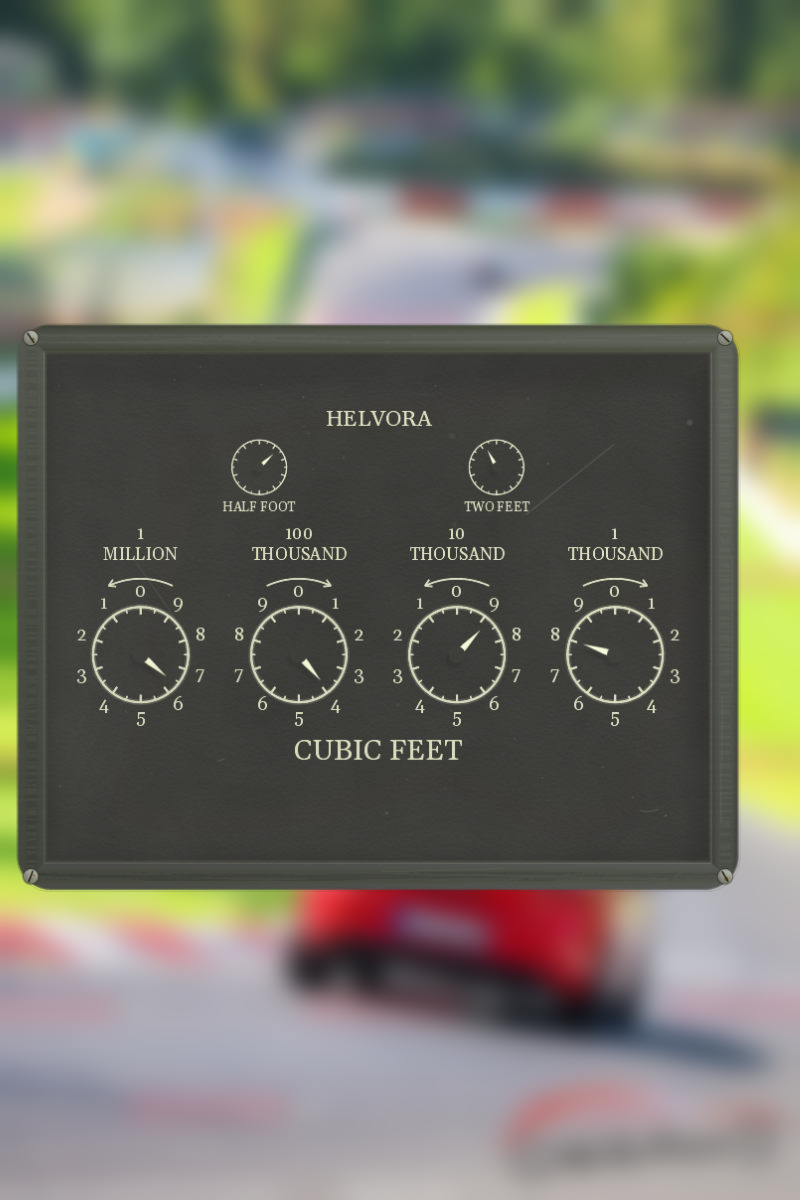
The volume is 638800 (ft³)
